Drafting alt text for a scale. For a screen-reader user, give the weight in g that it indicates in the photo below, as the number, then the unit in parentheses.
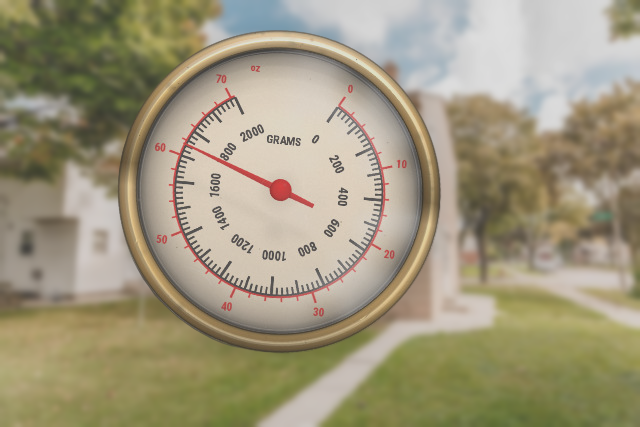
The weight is 1740 (g)
